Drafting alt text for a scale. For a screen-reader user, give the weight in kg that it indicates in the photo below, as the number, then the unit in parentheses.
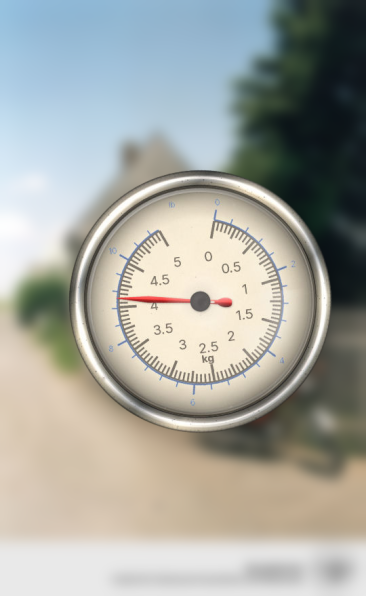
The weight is 4.1 (kg)
